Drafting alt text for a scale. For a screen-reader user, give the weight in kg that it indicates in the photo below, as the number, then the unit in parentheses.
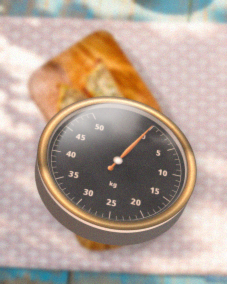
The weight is 0 (kg)
